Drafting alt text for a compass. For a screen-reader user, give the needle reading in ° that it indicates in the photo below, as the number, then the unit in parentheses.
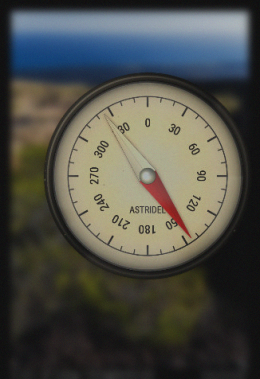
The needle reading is 145 (°)
